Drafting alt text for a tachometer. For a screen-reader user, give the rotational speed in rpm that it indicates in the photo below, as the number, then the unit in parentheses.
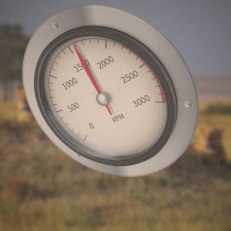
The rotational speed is 1600 (rpm)
